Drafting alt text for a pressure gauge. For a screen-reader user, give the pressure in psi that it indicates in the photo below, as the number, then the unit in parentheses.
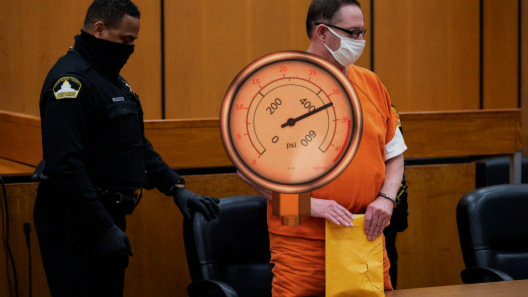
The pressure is 450 (psi)
